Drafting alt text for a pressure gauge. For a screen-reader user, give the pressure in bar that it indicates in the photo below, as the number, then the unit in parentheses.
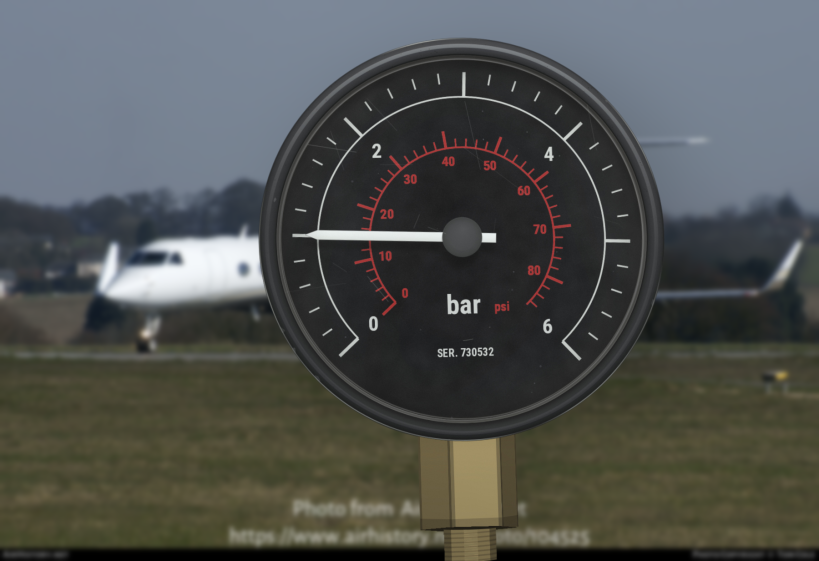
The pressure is 1 (bar)
